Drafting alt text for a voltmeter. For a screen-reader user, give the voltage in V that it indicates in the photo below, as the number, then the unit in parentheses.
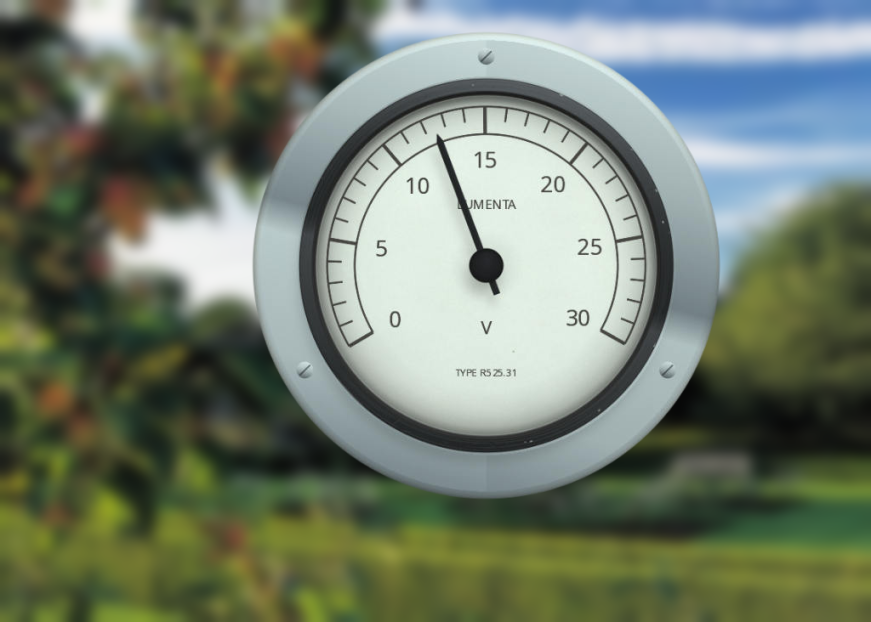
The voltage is 12.5 (V)
